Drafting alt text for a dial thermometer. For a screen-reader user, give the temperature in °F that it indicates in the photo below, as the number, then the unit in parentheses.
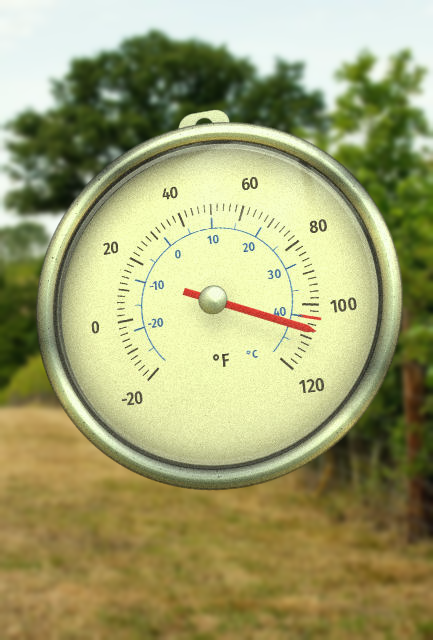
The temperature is 108 (°F)
